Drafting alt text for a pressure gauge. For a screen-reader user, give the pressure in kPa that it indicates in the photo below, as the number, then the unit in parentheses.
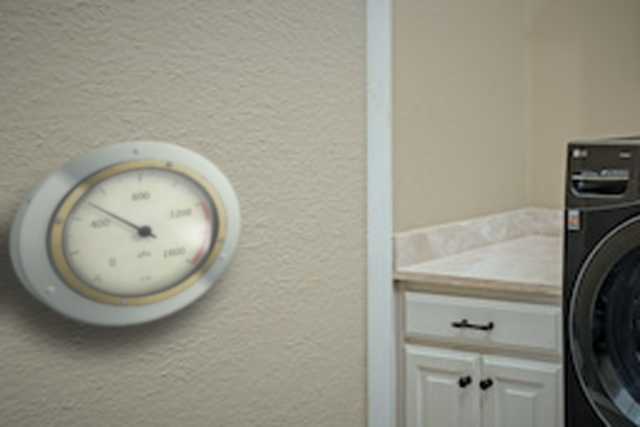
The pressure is 500 (kPa)
